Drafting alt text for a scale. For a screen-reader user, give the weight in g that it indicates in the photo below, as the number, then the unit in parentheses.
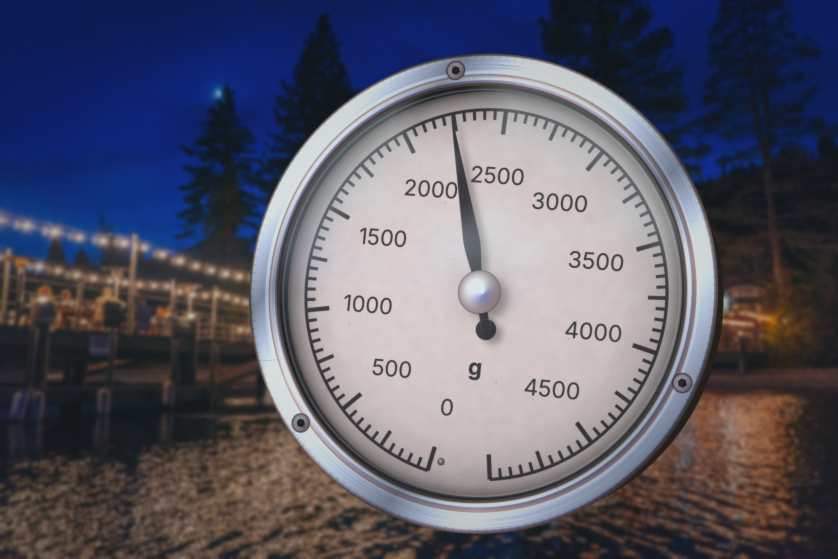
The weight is 2250 (g)
